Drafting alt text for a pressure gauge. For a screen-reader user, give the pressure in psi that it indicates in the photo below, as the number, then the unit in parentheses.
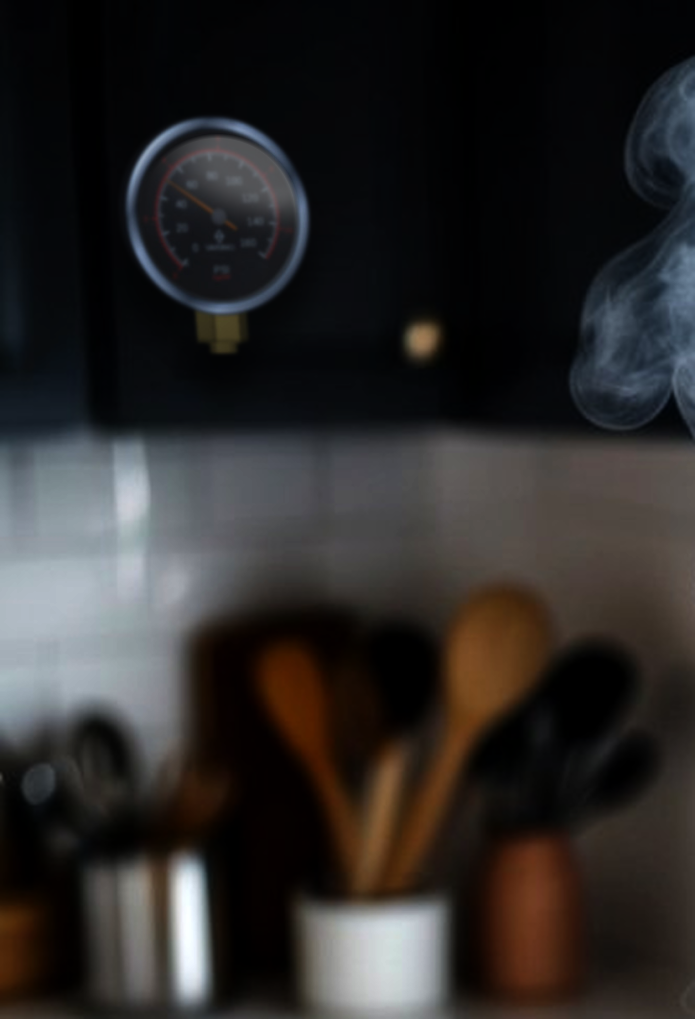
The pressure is 50 (psi)
